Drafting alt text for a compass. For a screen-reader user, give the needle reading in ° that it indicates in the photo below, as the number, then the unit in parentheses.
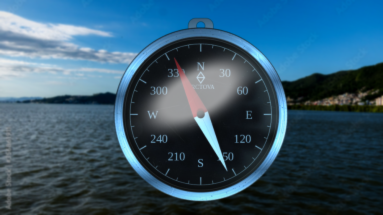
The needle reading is 335 (°)
